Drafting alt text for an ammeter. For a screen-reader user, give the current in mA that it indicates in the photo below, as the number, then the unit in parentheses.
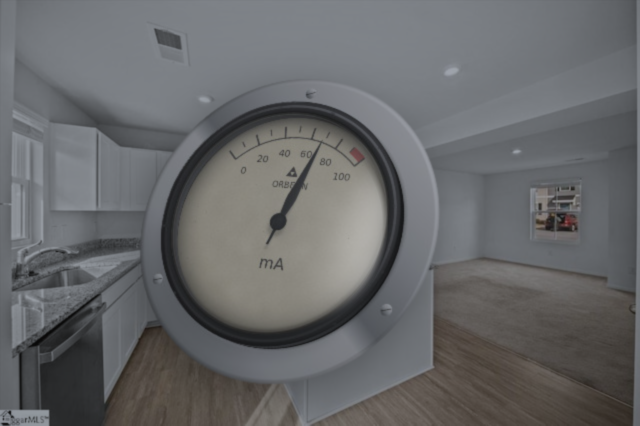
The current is 70 (mA)
